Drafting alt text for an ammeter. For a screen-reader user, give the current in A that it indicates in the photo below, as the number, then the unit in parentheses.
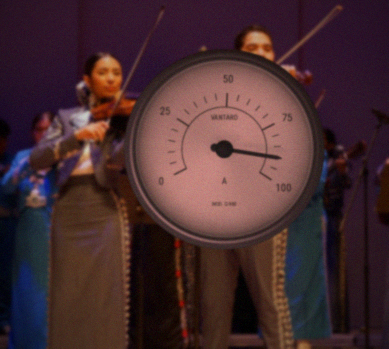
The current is 90 (A)
